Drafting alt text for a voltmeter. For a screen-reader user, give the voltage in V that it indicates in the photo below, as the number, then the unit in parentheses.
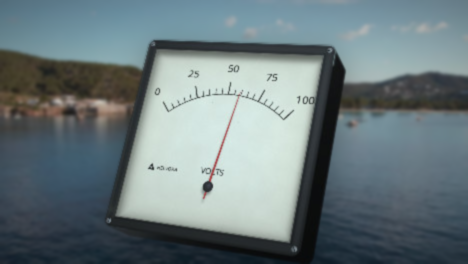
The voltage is 60 (V)
